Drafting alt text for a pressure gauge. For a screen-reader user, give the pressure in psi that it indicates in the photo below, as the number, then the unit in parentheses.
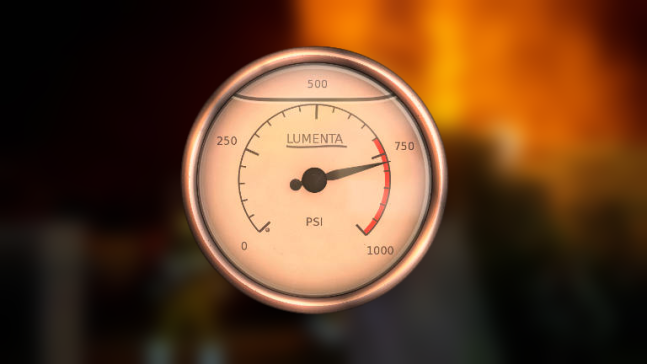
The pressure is 775 (psi)
